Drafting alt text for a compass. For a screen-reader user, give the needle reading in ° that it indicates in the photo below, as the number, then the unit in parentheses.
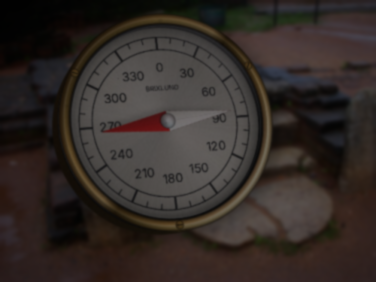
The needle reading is 265 (°)
